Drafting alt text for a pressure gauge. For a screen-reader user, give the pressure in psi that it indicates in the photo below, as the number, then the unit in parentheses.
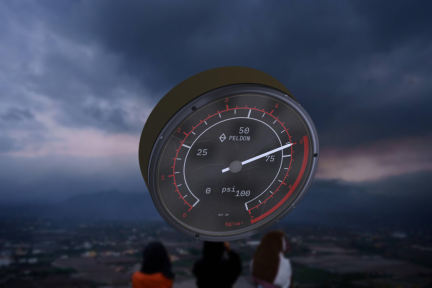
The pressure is 70 (psi)
